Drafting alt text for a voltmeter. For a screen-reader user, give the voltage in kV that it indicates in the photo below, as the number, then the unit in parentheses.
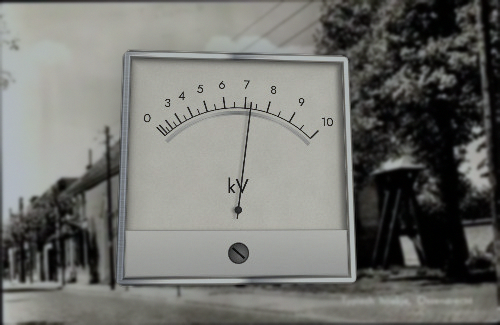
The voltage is 7.25 (kV)
